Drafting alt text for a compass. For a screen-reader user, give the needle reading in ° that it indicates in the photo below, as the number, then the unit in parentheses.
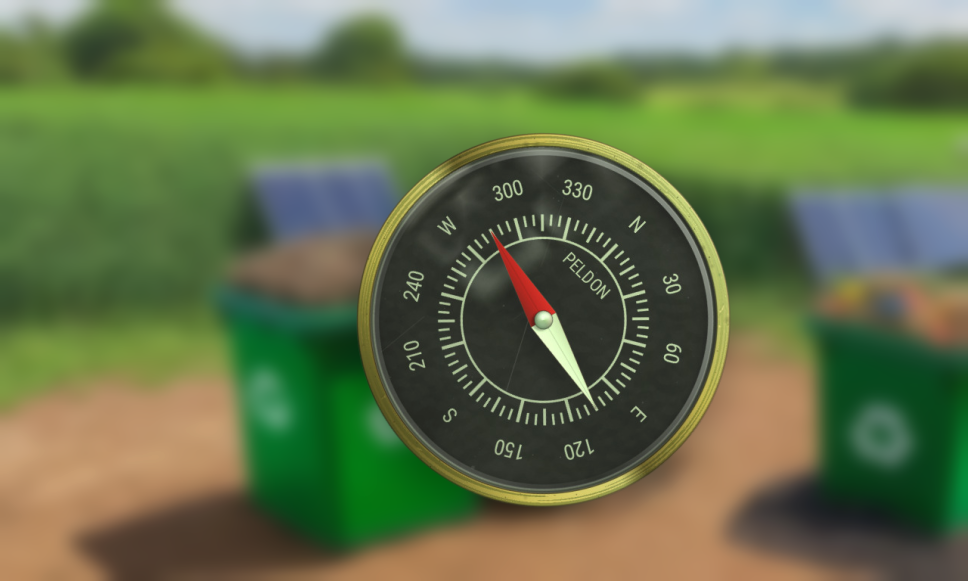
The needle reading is 285 (°)
